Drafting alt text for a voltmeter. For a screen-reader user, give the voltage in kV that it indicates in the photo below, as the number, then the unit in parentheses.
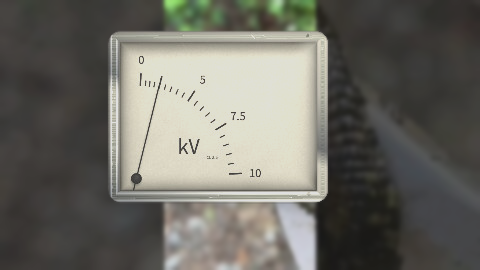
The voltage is 2.5 (kV)
